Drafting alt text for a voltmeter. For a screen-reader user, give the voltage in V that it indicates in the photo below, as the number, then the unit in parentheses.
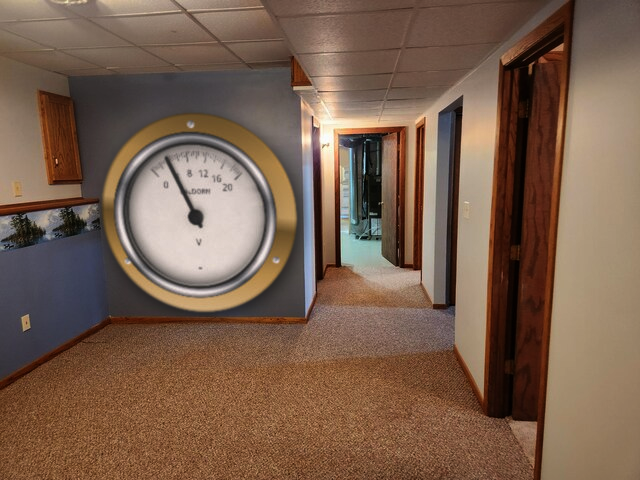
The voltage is 4 (V)
